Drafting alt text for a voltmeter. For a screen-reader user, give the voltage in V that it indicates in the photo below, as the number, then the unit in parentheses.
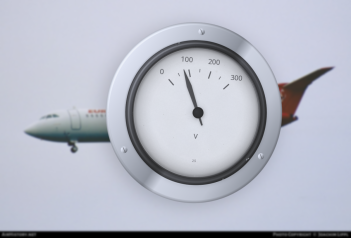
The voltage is 75 (V)
